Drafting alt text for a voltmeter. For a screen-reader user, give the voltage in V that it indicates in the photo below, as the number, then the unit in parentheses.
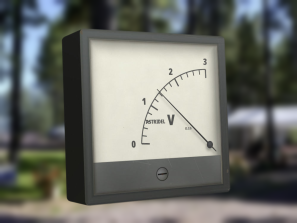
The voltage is 1.4 (V)
